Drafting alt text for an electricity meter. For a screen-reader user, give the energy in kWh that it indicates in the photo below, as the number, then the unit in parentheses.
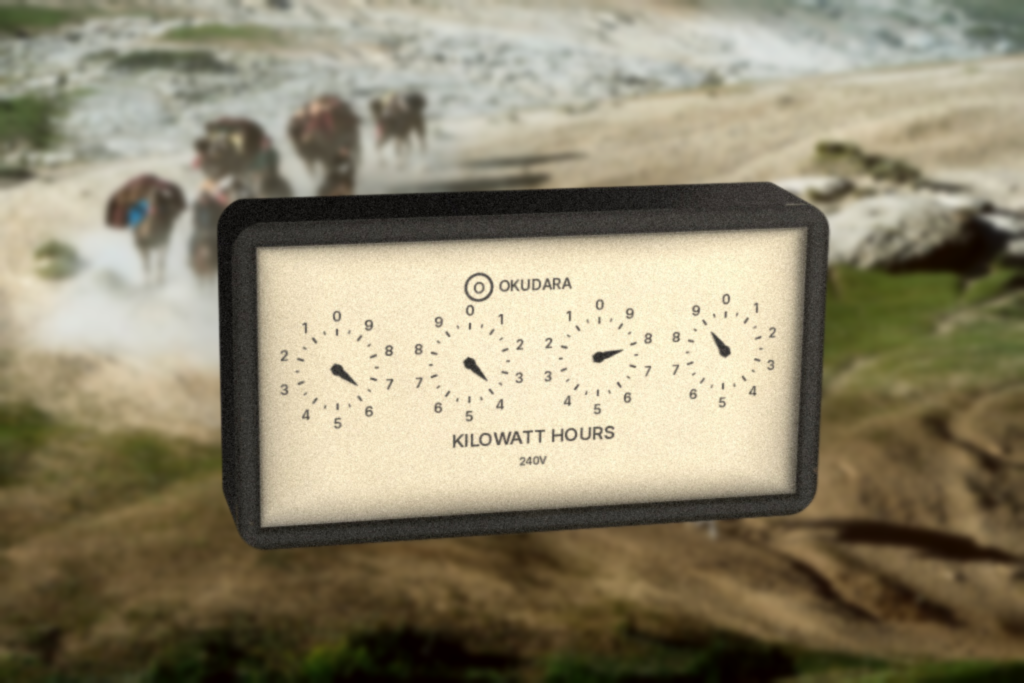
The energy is 6379 (kWh)
